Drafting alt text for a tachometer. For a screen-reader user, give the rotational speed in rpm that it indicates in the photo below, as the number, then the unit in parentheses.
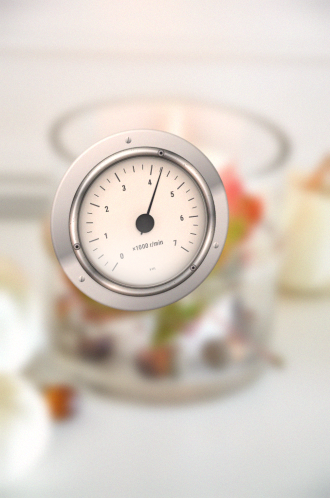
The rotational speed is 4250 (rpm)
